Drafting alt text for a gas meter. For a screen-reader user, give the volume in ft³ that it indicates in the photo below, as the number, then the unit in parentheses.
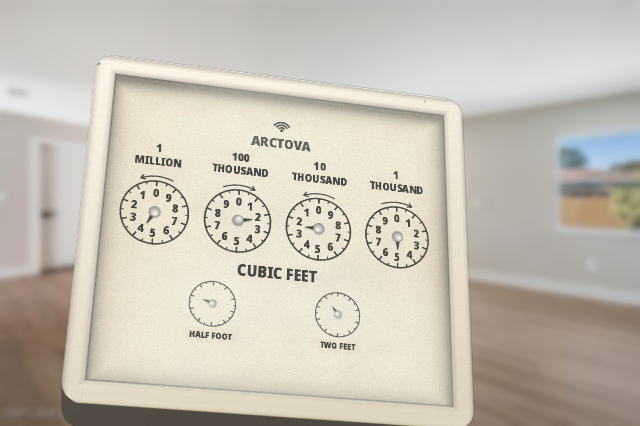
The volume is 422500 (ft³)
